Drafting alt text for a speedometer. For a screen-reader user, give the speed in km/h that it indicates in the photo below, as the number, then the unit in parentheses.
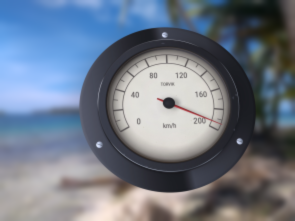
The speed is 195 (km/h)
